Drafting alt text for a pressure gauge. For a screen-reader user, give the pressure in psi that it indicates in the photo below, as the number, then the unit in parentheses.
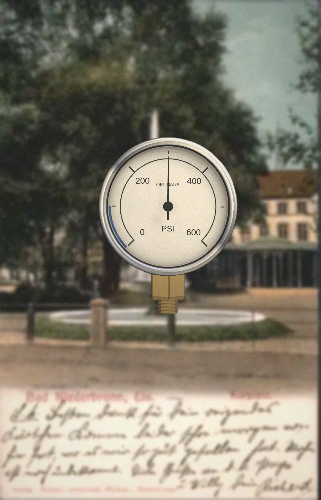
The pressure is 300 (psi)
